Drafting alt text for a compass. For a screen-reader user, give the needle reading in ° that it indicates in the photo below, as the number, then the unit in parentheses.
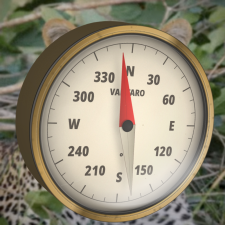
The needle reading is 350 (°)
